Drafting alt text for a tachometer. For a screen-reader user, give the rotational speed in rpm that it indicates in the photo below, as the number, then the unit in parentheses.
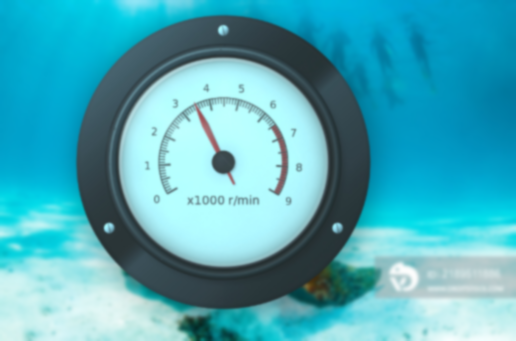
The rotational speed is 3500 (rpm)
